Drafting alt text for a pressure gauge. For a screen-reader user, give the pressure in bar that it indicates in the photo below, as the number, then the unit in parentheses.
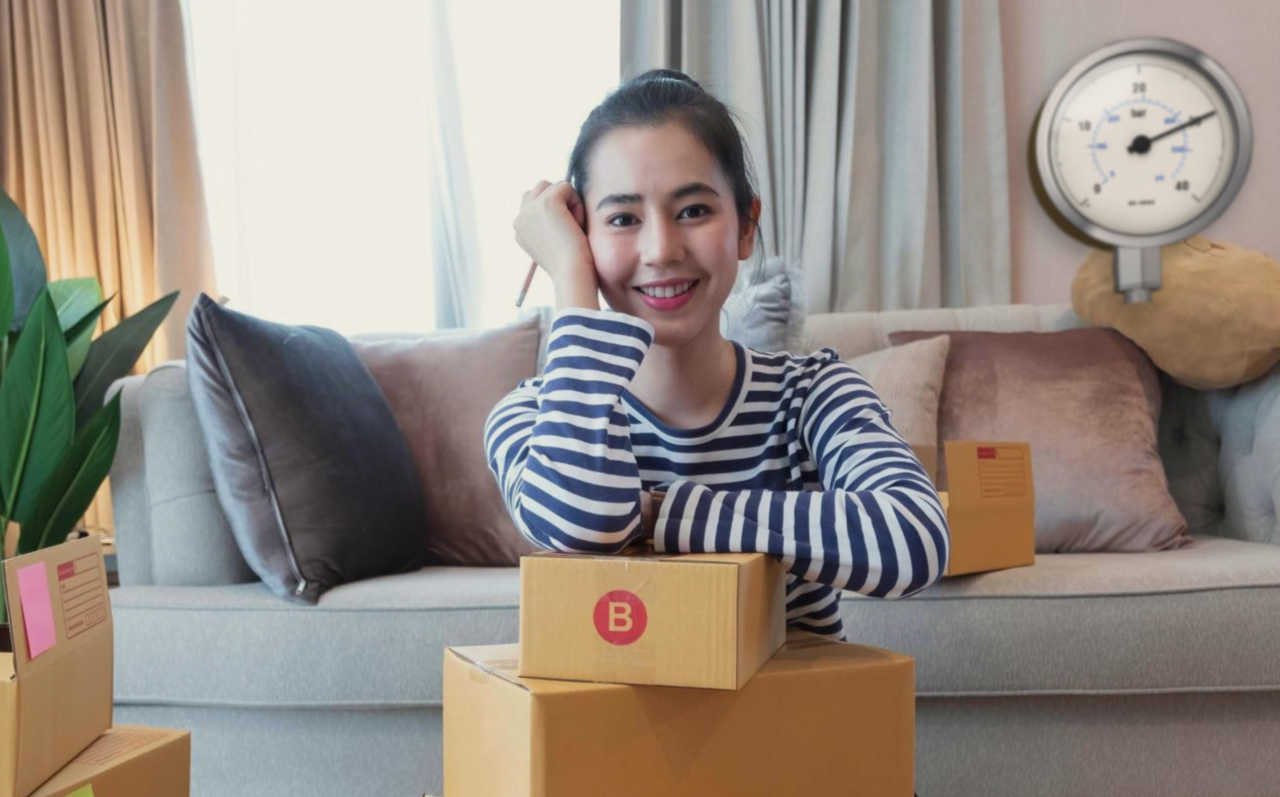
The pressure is 30 (bar)
